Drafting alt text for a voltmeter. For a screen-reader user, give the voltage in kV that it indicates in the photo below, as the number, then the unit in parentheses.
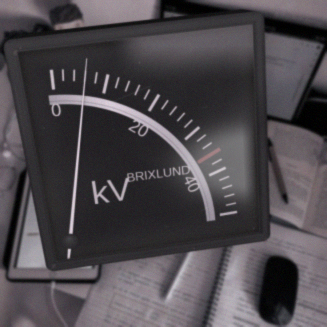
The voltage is 6 (kV)
